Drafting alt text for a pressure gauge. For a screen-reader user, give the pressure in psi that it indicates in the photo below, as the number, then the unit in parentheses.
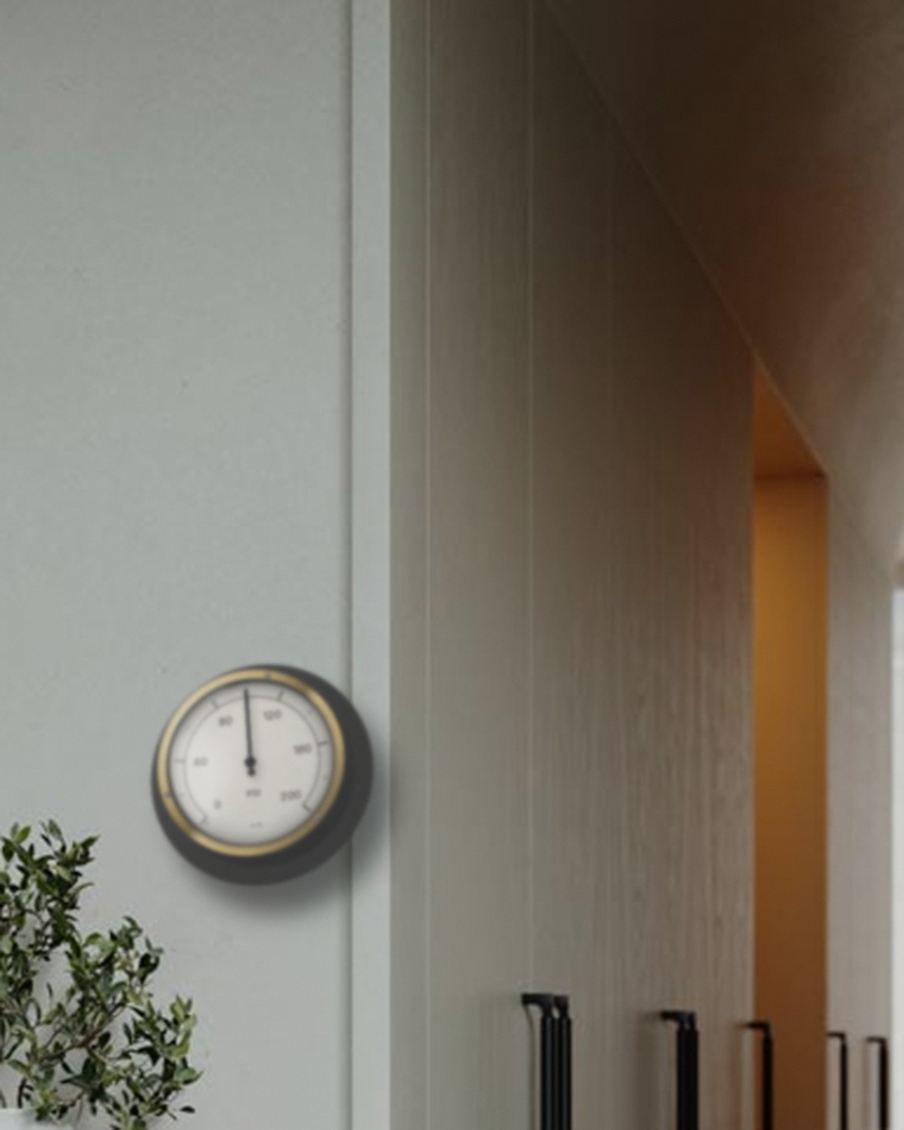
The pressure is 100 (psi)
